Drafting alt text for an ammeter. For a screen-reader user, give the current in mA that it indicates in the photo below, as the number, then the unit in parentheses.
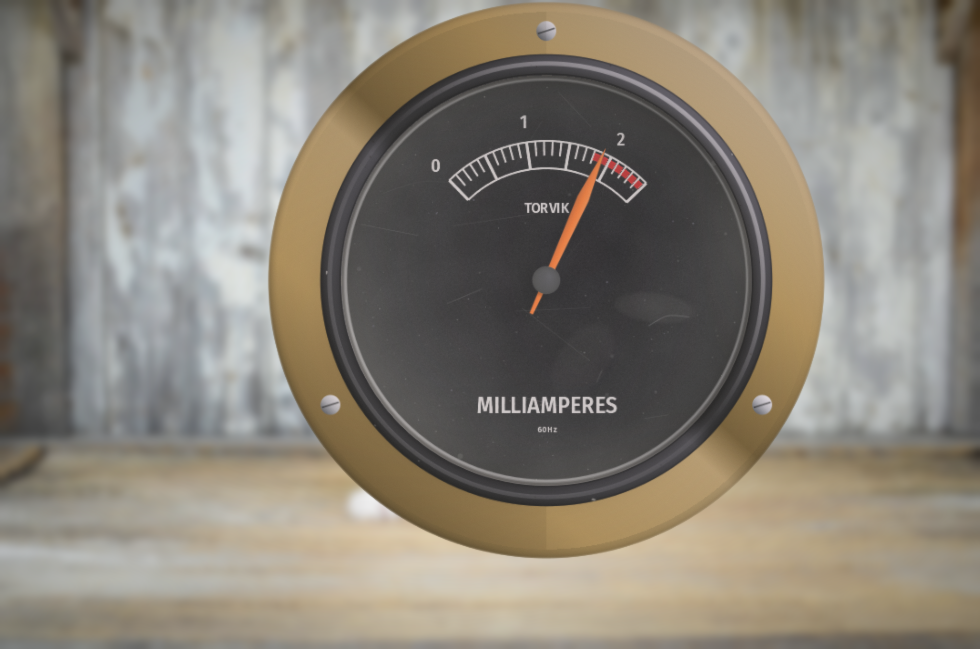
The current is 1.9 (mA)
